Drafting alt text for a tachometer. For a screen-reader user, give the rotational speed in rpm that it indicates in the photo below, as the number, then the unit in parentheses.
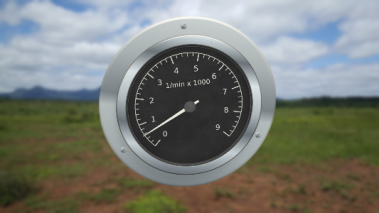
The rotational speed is 600 (rpm)
